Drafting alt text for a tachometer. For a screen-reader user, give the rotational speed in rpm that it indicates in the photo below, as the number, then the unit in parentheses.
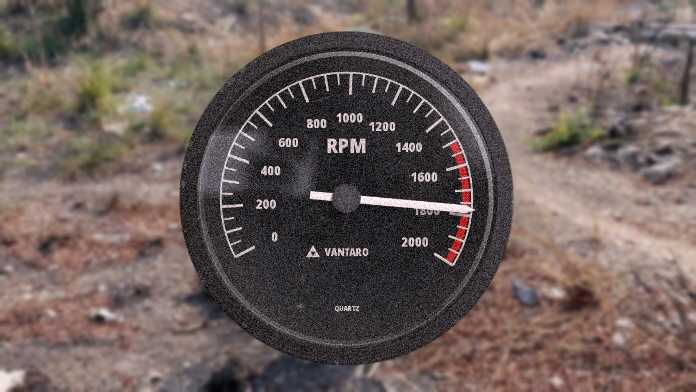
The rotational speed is 1775 (rpm)
